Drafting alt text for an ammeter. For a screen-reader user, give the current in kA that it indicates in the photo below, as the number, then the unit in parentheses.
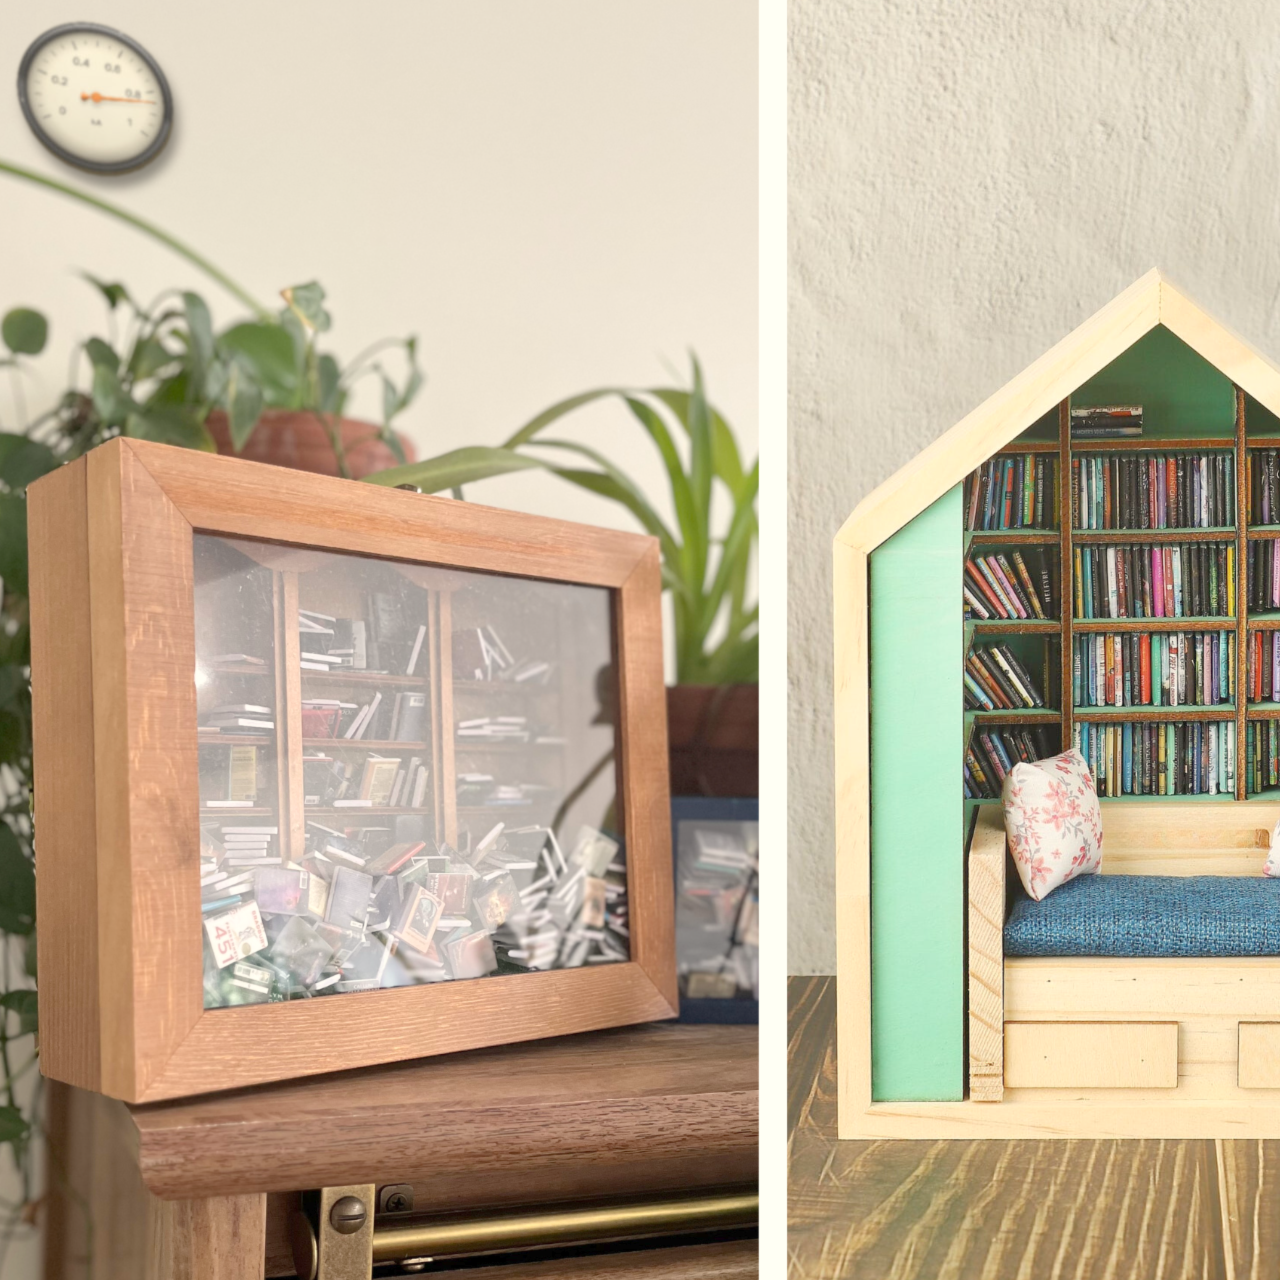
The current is 0.85 (kA)
